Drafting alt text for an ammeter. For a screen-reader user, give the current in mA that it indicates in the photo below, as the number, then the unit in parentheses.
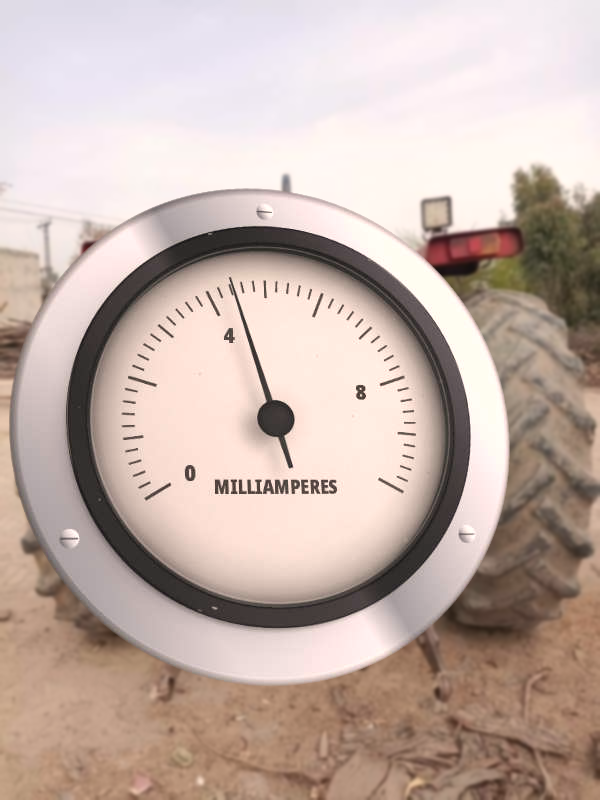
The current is 4.4 (mA)
